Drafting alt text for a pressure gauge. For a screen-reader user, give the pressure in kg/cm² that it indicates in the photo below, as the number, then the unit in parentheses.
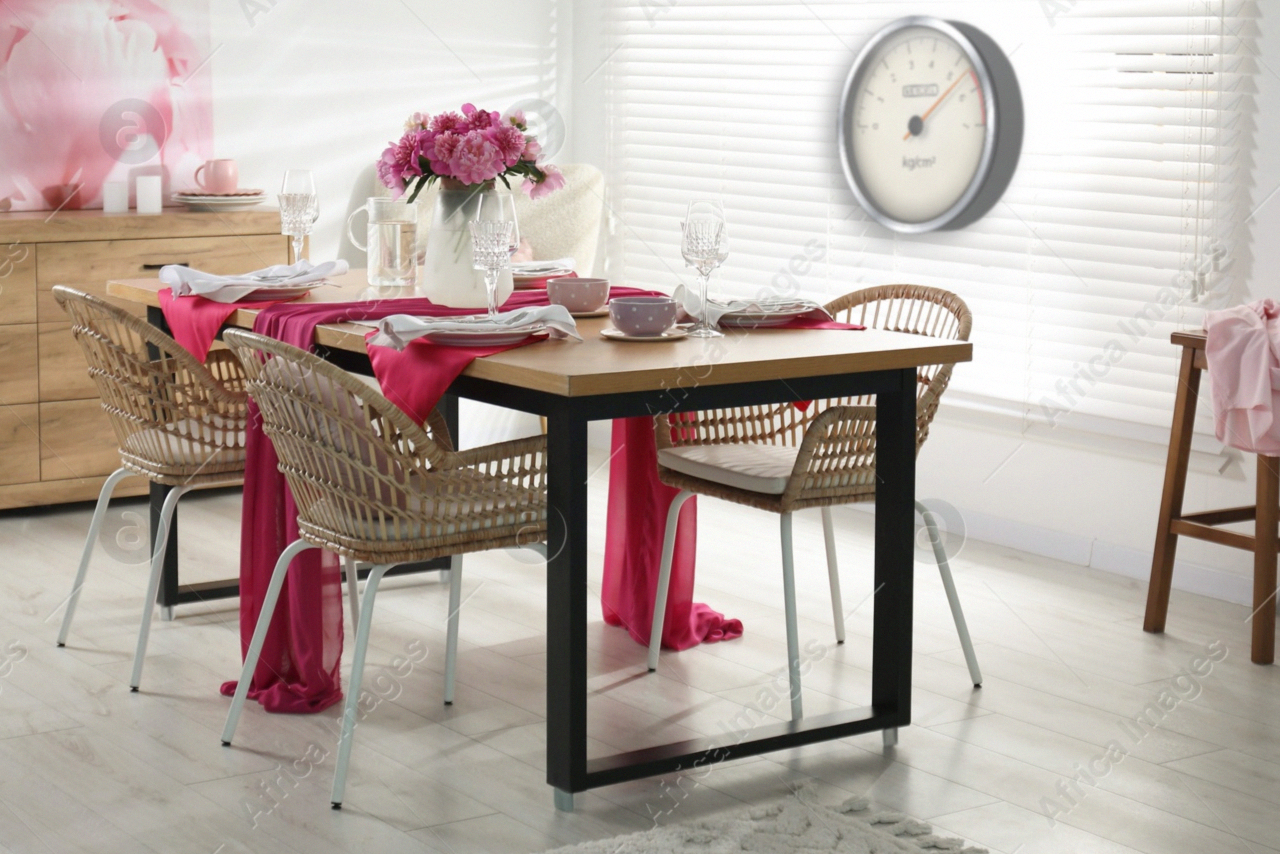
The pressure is 5.5 (kg/cm²)
